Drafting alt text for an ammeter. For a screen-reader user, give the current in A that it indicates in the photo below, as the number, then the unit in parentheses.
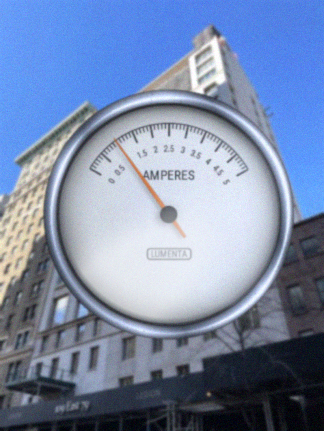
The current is 1 (A)
